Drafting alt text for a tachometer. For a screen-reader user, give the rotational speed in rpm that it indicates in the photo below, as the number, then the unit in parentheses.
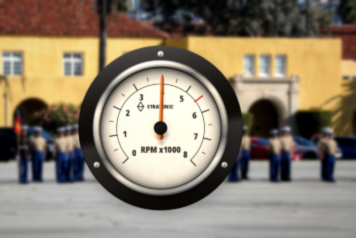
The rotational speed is 4000 (rpm)
